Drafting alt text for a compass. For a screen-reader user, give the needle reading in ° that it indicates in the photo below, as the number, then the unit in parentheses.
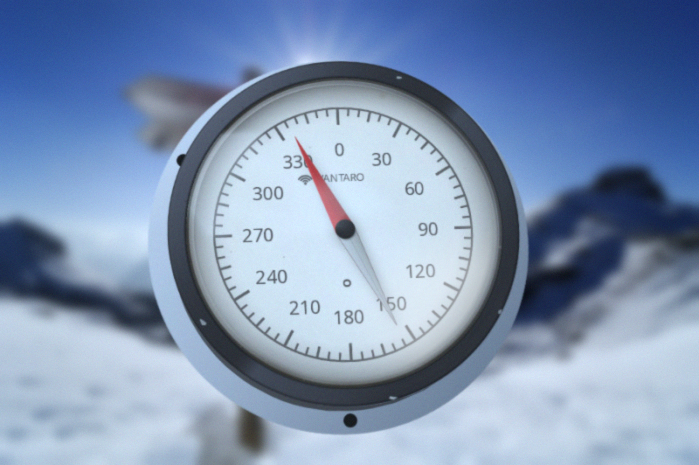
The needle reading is 335 (°)
